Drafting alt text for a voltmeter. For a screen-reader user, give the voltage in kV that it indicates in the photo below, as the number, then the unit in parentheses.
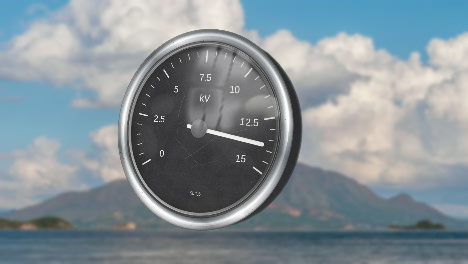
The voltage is 13.75 (kV)
